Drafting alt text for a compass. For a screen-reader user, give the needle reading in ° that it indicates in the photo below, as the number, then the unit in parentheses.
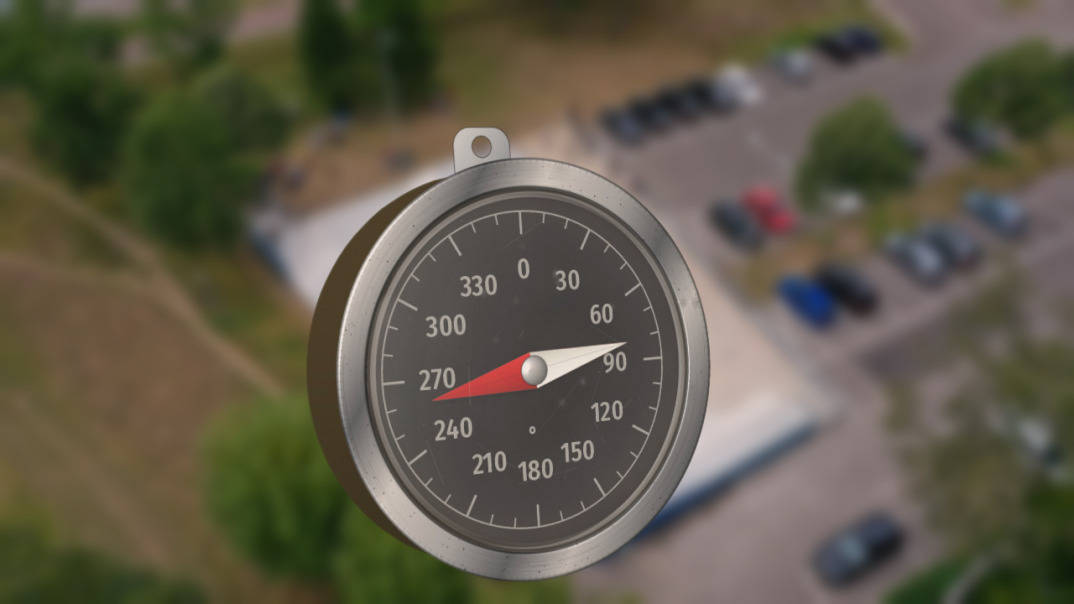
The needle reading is 260 (°)
